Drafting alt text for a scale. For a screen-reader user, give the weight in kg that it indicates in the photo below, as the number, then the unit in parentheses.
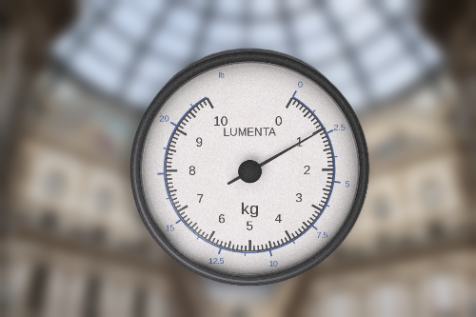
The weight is 1 (kg)
